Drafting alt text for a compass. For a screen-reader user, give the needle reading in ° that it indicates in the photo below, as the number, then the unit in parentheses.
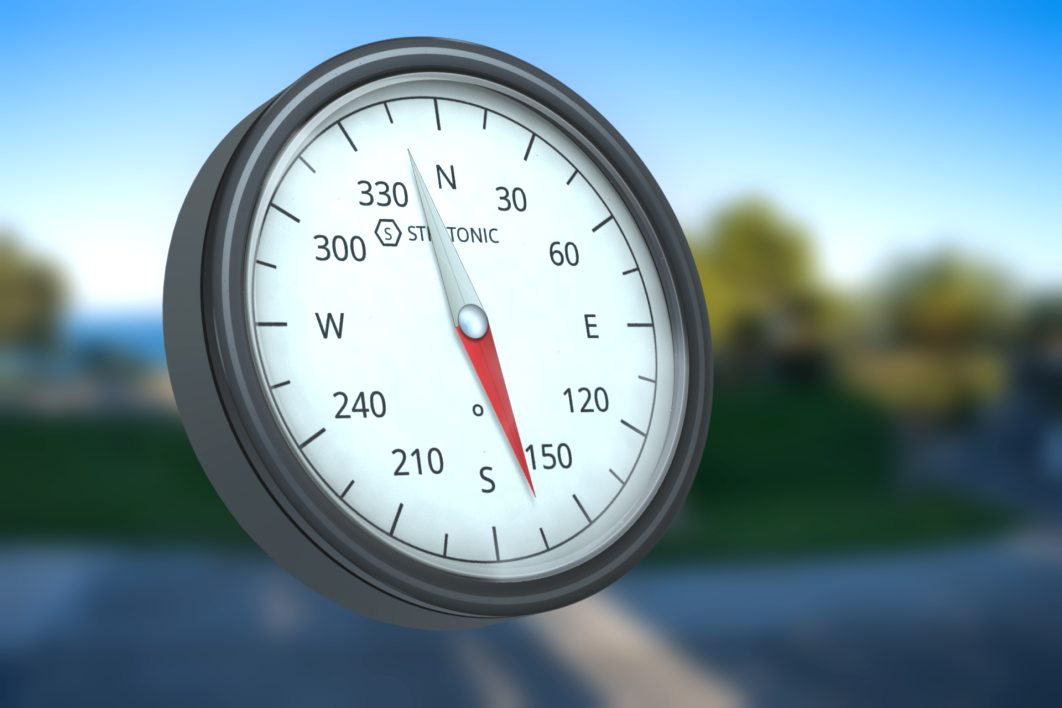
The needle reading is 165 (°)
